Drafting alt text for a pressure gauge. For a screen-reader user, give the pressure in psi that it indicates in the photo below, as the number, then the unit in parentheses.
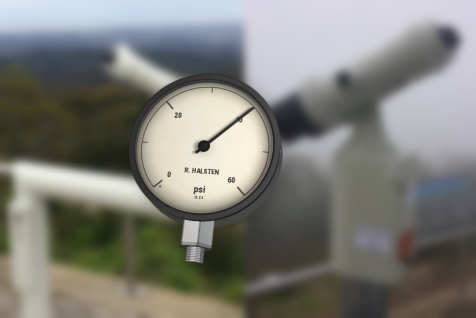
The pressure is 40 (psi)
